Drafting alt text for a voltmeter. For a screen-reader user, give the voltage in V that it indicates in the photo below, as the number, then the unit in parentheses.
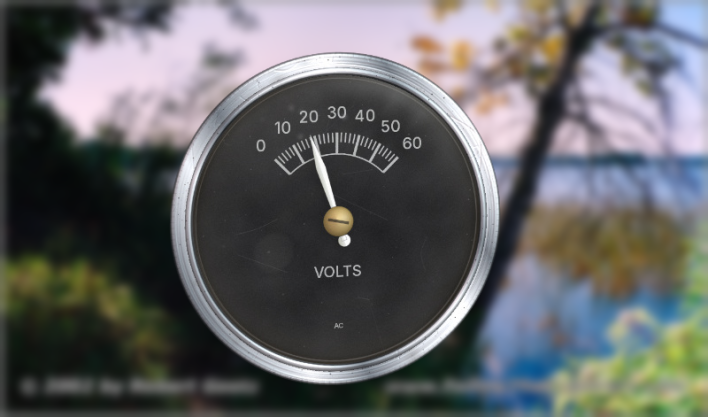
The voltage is 18 (V)
